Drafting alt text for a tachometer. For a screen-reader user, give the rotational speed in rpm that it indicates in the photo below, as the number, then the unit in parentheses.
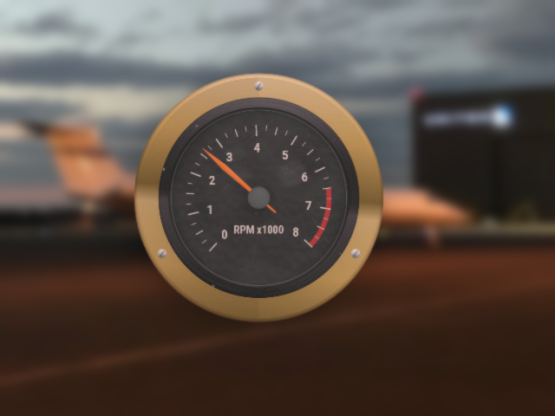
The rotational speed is 2625 (rpm)
